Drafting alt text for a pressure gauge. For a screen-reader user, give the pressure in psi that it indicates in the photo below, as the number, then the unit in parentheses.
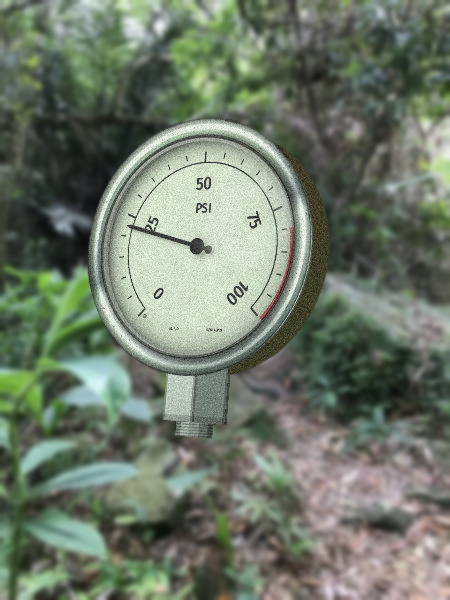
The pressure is 22.5 (psi)
